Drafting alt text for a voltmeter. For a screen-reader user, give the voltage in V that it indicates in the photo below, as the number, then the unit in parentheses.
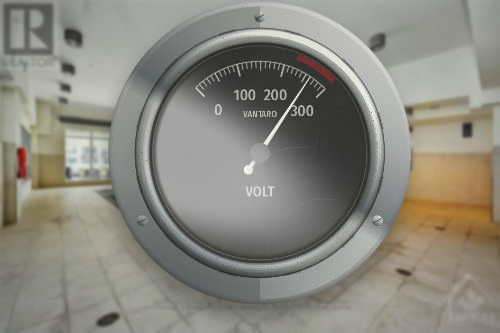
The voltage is 260 (V)
